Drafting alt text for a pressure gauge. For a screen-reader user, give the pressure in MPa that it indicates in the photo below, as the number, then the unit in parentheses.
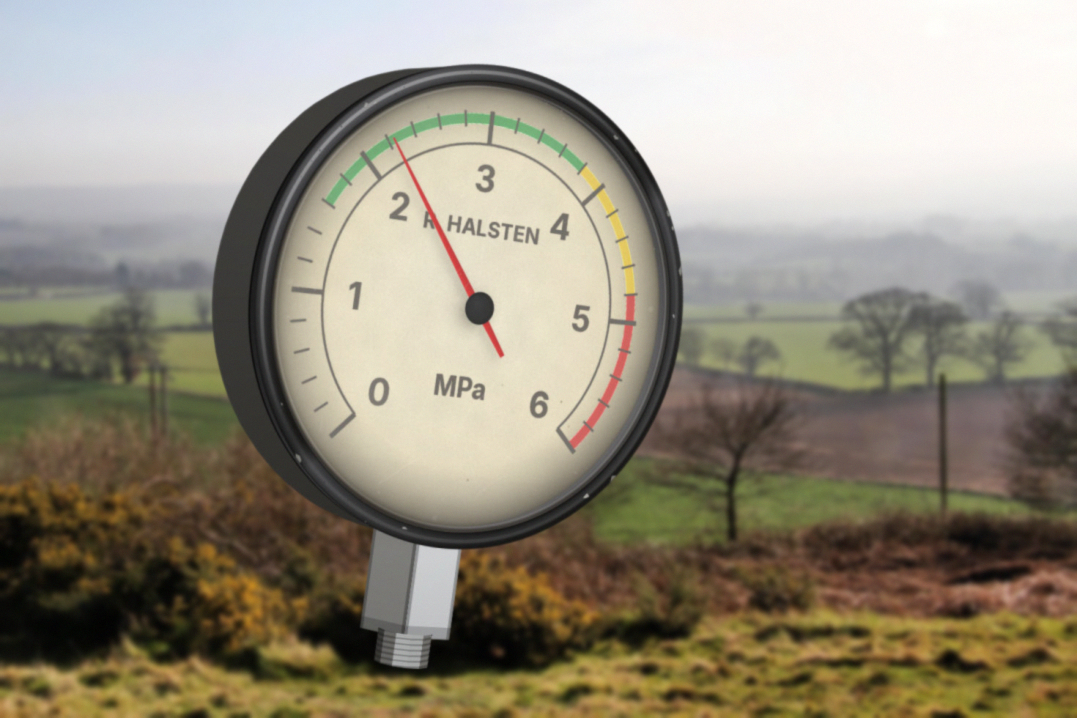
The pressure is 2.2 (MPa)
